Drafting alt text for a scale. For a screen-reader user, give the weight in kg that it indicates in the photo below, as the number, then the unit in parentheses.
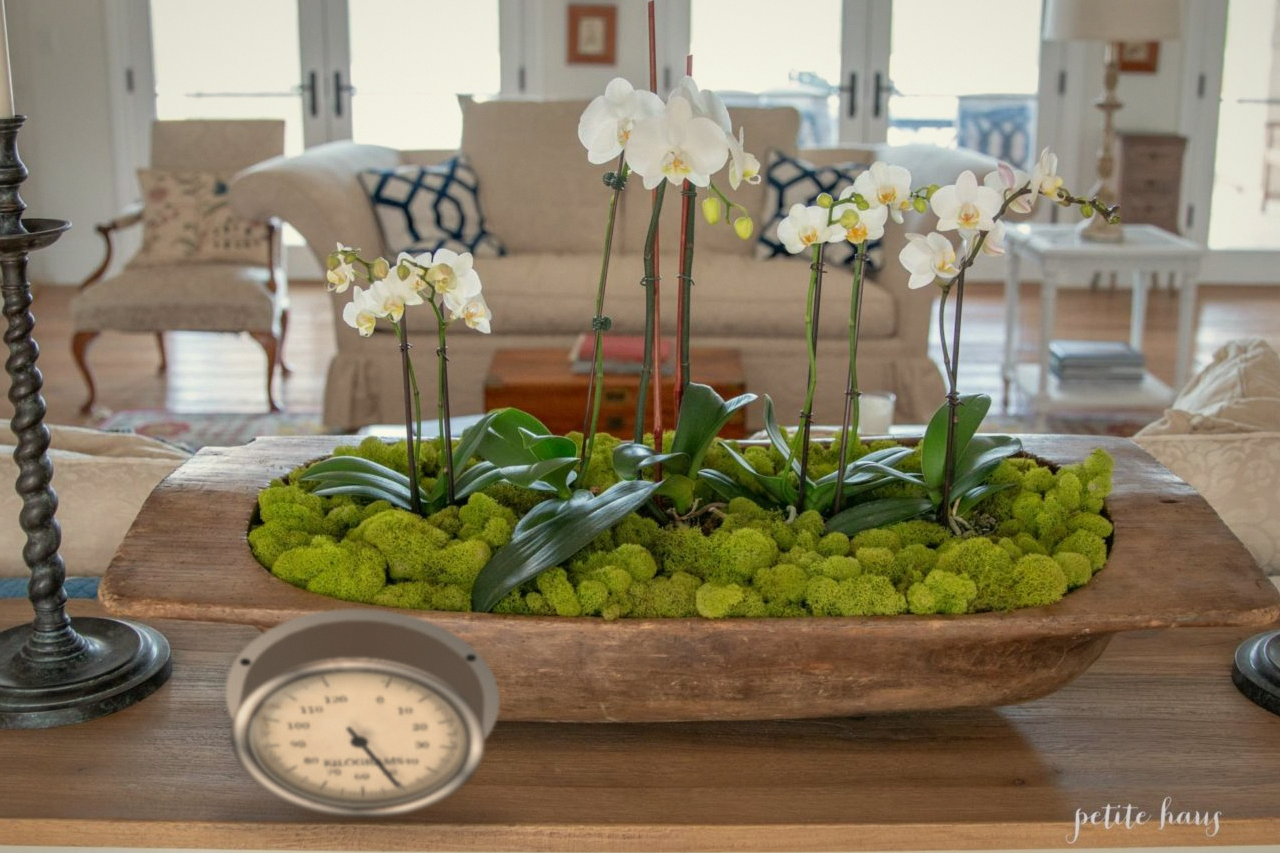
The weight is 50 (kg)
